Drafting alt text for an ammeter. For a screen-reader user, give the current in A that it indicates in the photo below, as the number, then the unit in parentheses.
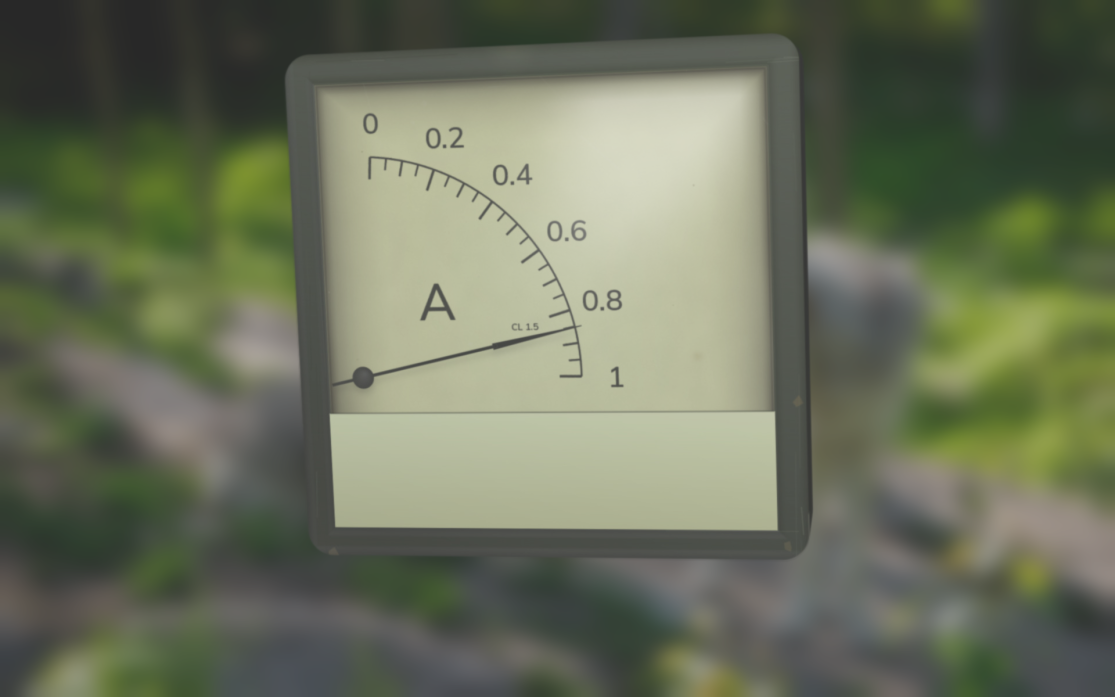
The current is 0.85 (A)
